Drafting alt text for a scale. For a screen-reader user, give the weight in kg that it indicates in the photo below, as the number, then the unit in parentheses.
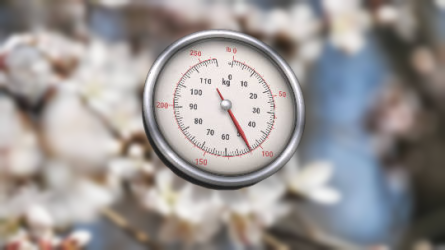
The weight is 50 (kg)
